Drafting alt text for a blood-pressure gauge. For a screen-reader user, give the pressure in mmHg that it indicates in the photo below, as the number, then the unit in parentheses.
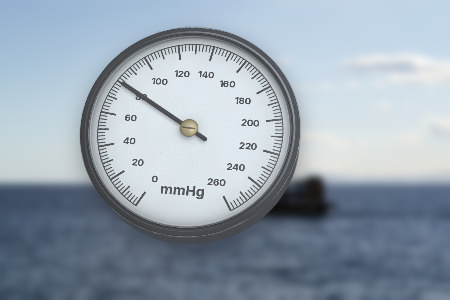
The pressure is 80 (mmHg)
